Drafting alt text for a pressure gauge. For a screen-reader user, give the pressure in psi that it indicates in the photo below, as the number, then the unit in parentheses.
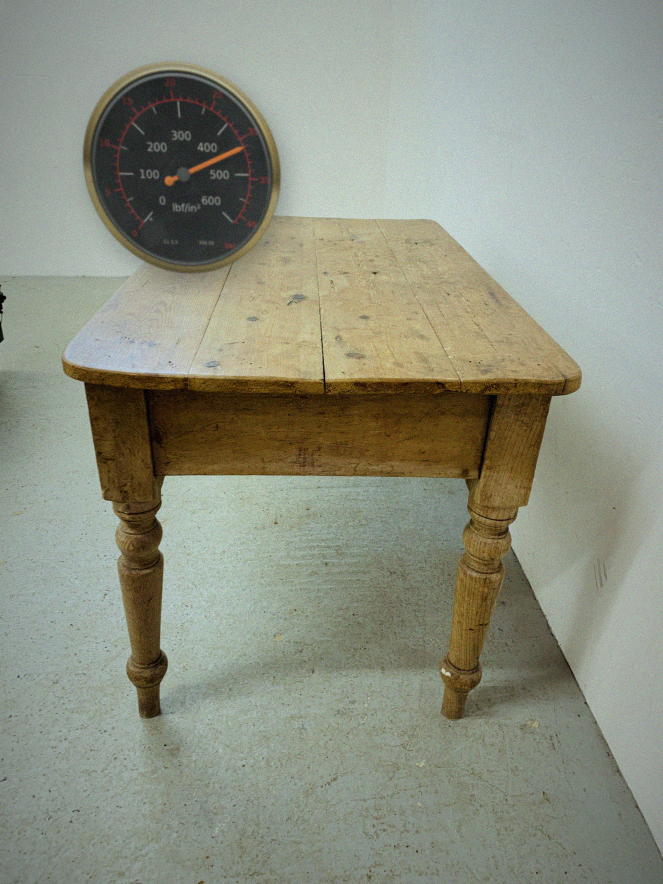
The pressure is 450 (psi)
